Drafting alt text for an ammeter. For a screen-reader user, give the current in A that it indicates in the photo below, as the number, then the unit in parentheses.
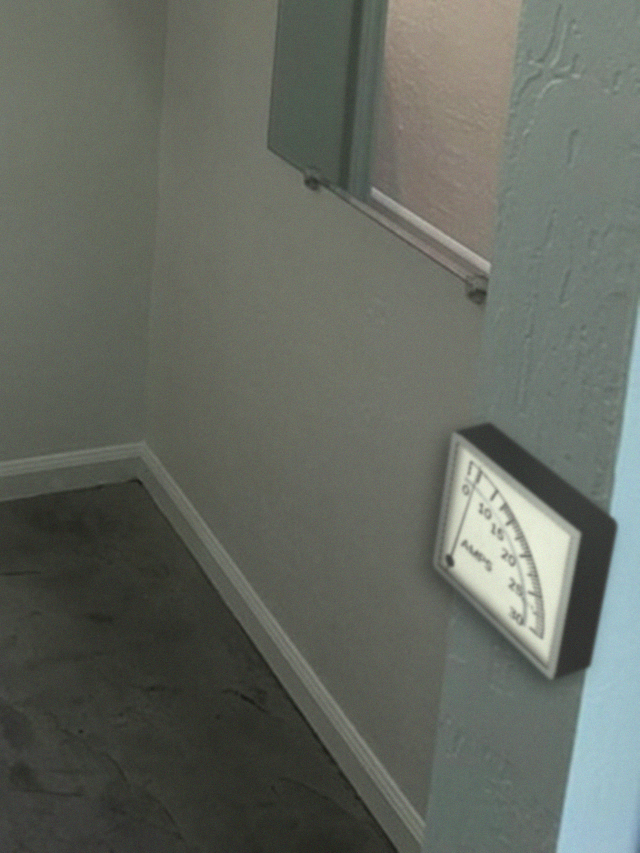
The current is 5 (A)
